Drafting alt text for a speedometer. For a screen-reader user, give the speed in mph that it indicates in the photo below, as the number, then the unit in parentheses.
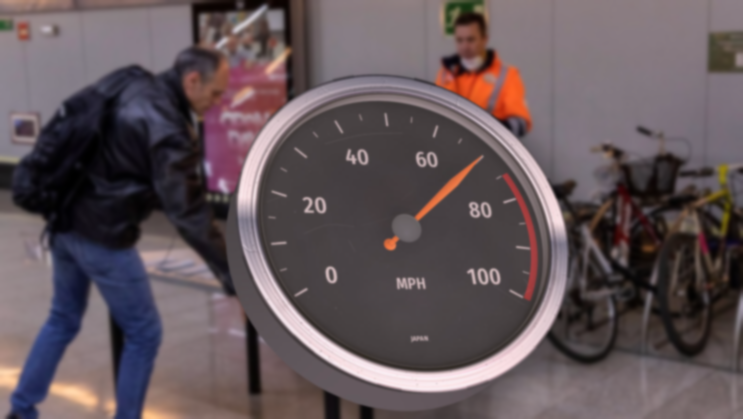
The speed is 70 (mph)
